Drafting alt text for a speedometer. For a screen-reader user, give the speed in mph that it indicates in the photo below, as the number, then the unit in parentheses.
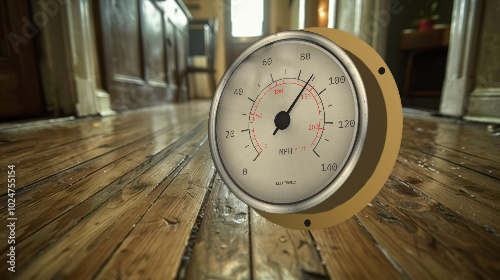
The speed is 90 (mph)
